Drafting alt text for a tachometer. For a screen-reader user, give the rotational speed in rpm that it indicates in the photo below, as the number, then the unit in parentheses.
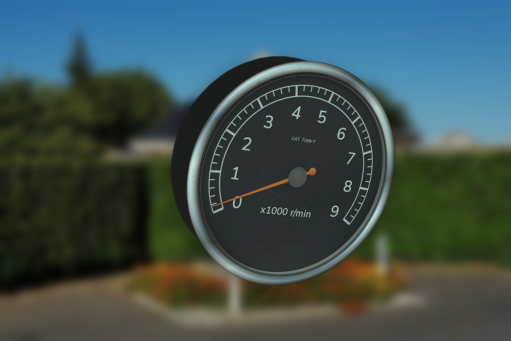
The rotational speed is 200 (rpm)
